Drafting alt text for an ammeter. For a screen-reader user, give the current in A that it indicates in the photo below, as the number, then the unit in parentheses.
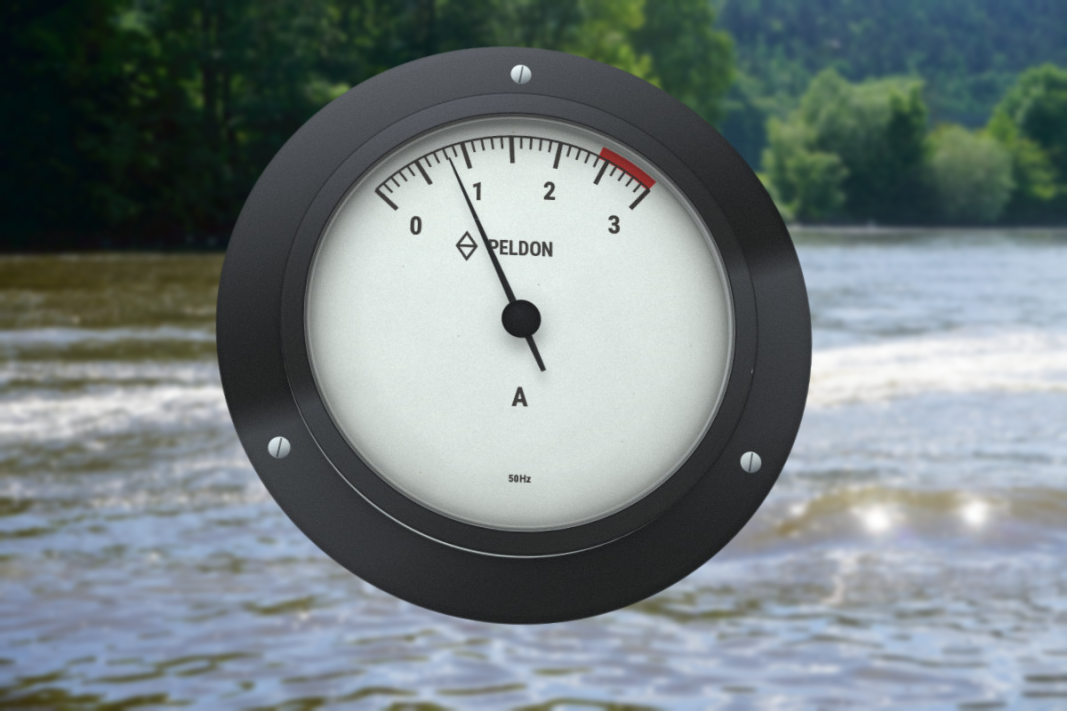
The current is 0.8 (A)
